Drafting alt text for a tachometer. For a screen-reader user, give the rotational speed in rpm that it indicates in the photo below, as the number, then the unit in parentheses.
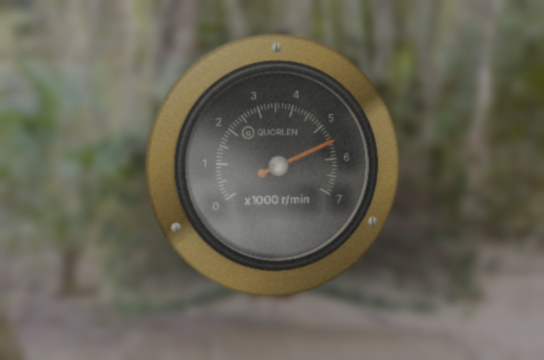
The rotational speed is 5500 (rpm)
